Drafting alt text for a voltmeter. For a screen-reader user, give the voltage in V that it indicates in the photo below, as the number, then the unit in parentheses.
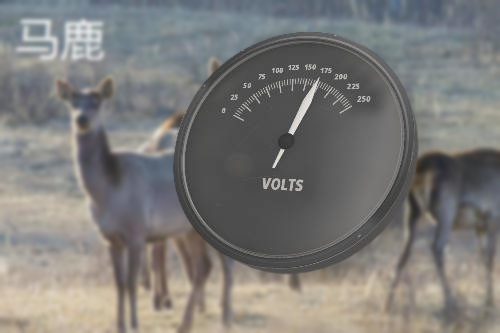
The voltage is 175 (V)
